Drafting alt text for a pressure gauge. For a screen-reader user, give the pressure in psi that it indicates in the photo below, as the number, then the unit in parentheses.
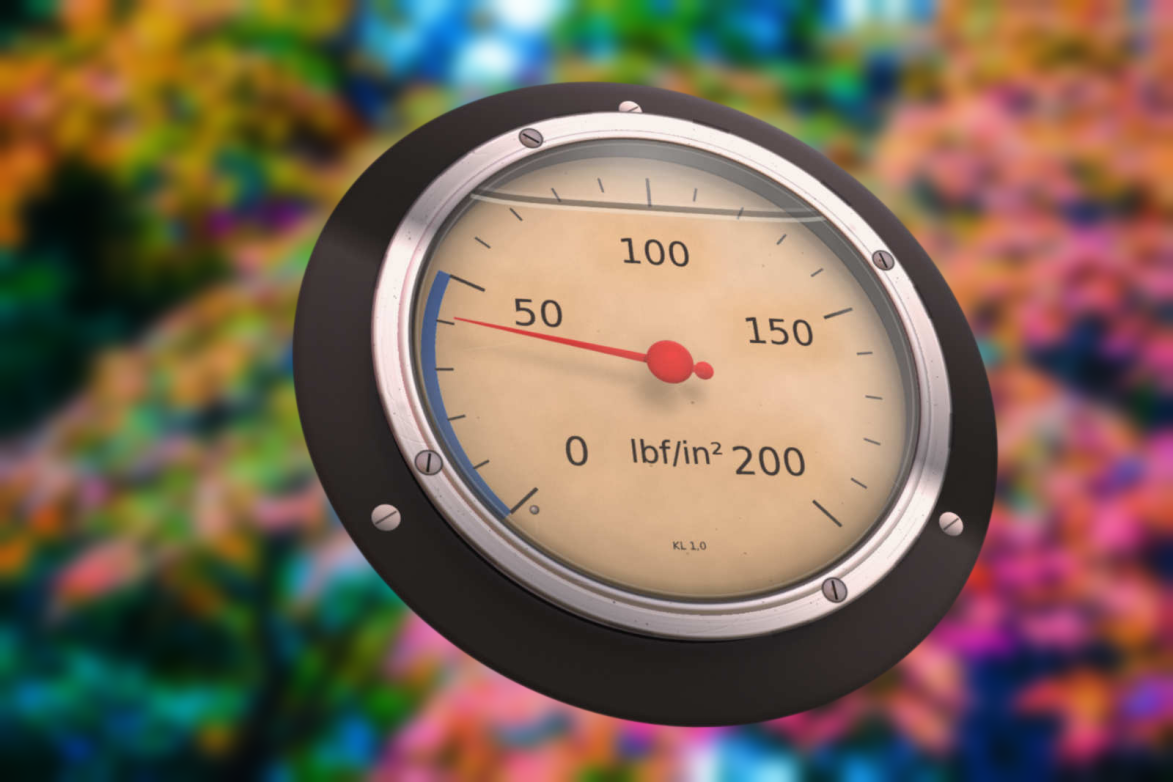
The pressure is 40 (psi)
